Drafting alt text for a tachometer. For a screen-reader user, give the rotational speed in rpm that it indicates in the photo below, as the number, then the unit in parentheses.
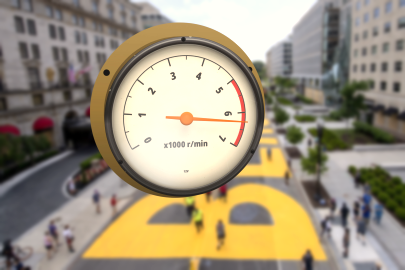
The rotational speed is 6250 (rpm)
